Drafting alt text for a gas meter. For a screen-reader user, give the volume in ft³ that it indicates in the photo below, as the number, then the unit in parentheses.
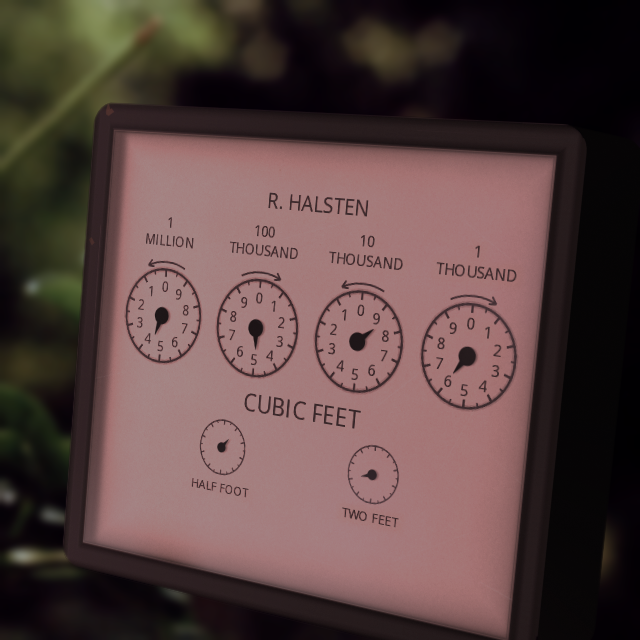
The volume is 448600 (ft³)
